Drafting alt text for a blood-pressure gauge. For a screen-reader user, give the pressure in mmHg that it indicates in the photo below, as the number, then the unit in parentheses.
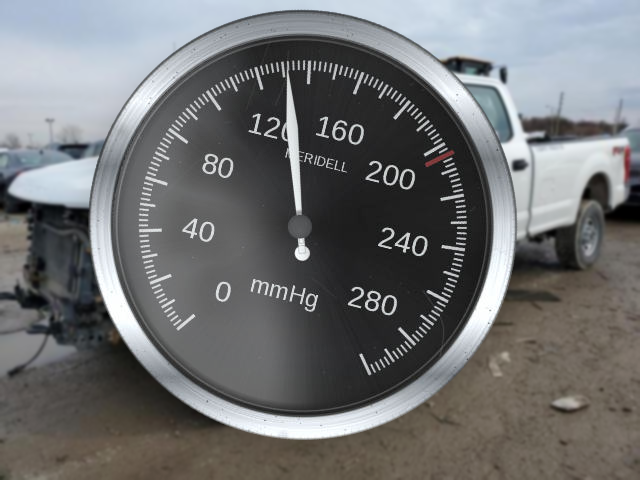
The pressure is 132 (mmHg)
